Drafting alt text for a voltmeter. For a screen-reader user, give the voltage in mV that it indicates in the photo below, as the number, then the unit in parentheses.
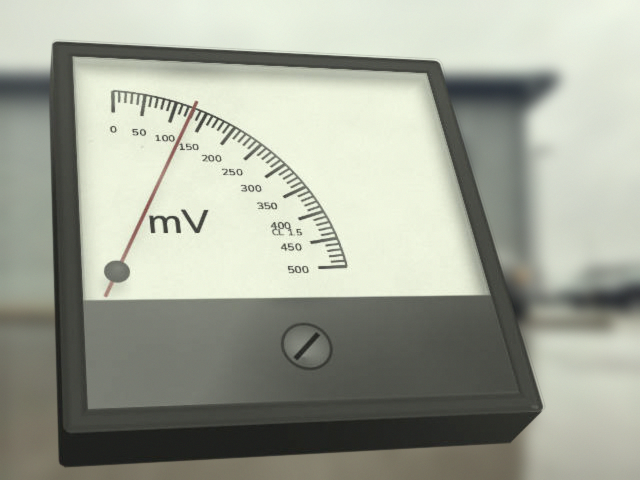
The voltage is 130 (mV)
